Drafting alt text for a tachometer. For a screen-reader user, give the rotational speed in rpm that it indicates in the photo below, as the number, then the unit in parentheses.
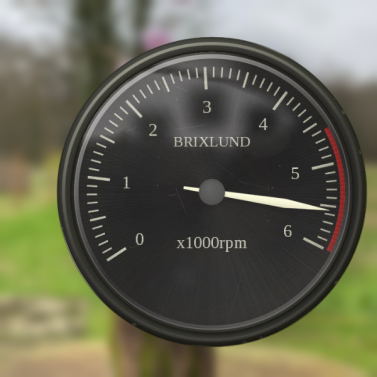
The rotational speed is 5550 (rpm)
